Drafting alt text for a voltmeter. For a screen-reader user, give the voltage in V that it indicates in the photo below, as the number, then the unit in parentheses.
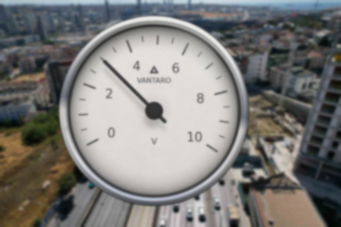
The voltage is 3 (V)
